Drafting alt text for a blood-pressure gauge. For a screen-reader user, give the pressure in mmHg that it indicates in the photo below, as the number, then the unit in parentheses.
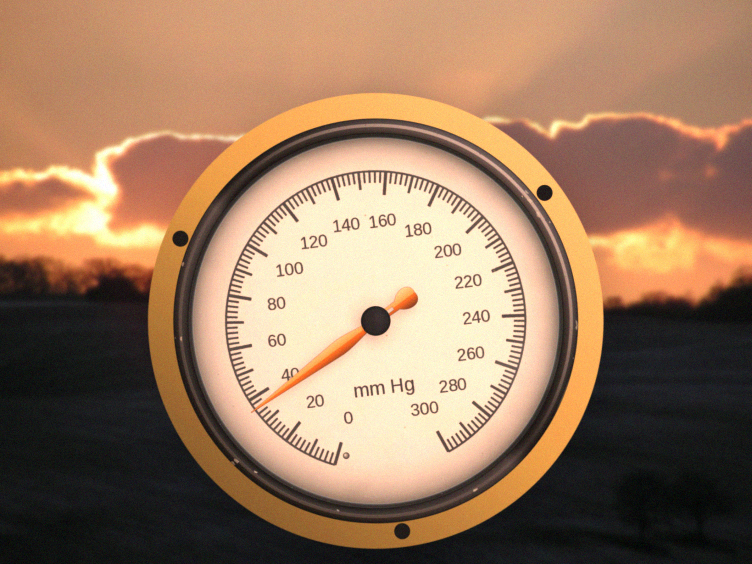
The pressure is 36 (mmHg)
